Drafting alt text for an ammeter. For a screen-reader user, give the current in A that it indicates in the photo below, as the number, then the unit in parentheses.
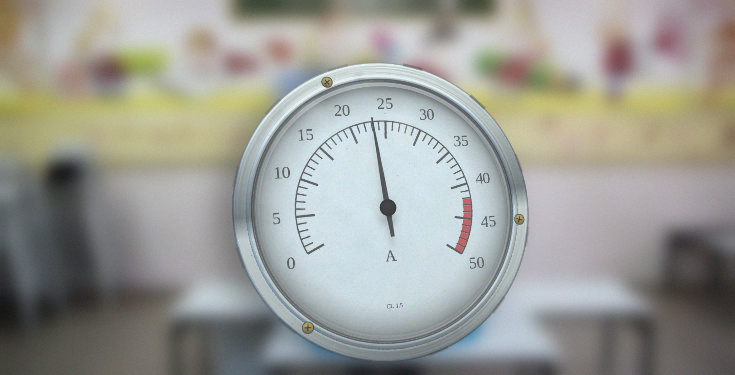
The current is 23 (A)
